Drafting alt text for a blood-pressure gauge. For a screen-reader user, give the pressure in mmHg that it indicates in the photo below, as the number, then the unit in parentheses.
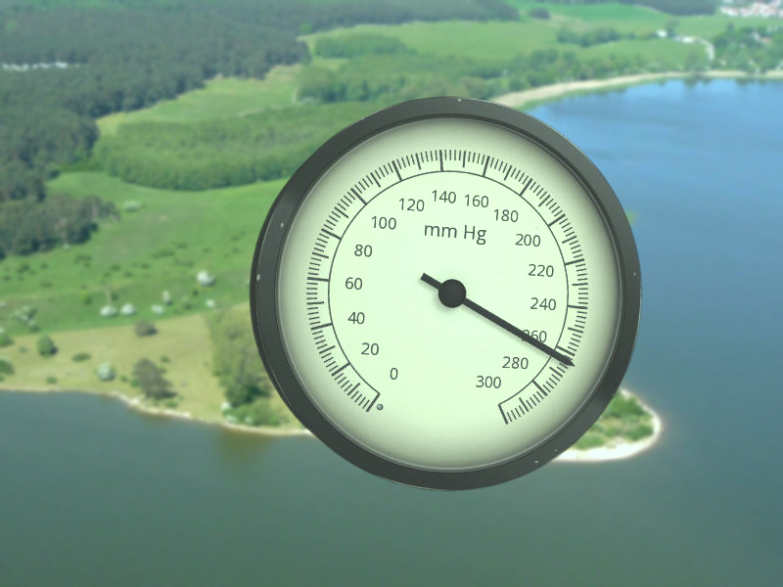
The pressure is 264 (mmHg)
